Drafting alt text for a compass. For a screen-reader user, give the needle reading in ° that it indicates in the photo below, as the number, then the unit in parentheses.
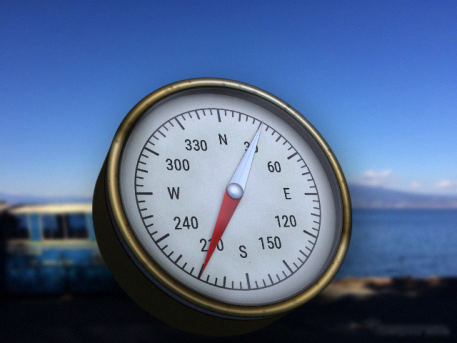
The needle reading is 210 (°)
